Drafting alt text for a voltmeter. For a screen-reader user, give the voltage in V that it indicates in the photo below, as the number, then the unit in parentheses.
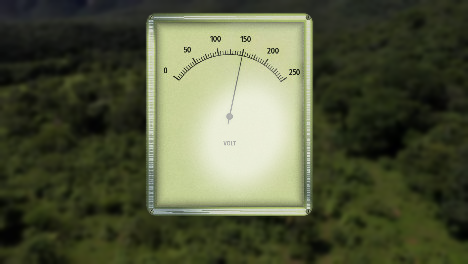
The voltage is 150 (V)
